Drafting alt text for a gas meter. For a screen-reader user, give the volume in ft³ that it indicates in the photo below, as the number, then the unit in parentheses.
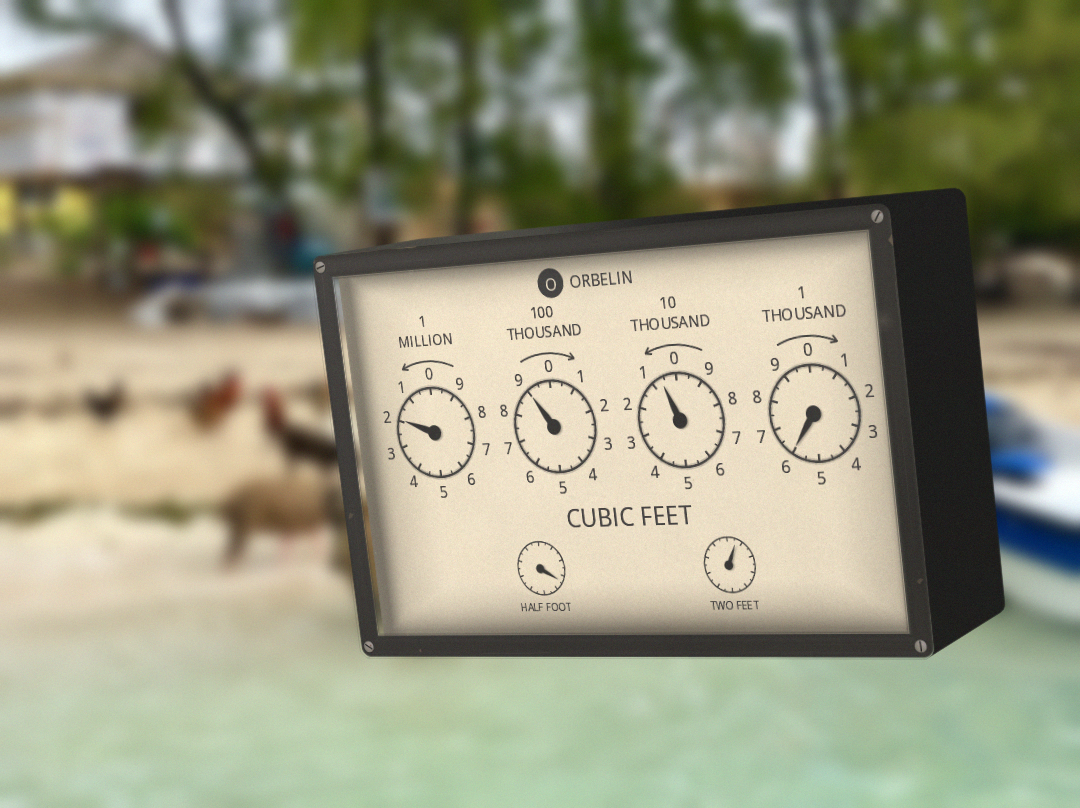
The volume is 190600 (ft³)
